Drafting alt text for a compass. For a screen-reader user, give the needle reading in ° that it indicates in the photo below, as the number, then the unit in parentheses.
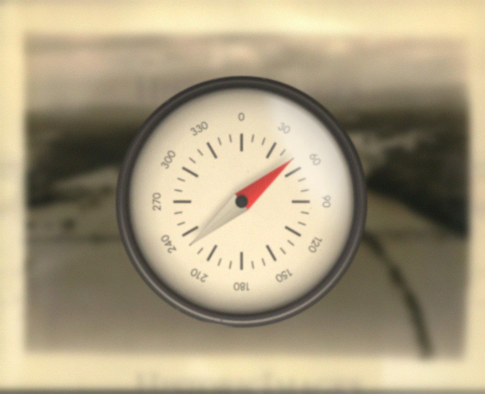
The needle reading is 50 (°)
